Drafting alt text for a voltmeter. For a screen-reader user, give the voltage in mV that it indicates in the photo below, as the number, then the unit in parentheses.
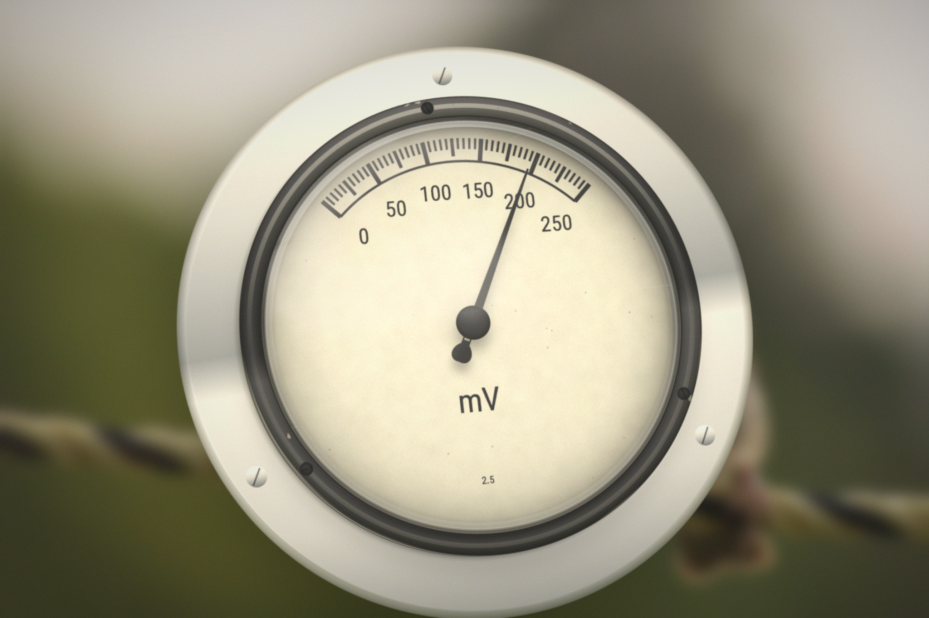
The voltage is 195 (mV)
